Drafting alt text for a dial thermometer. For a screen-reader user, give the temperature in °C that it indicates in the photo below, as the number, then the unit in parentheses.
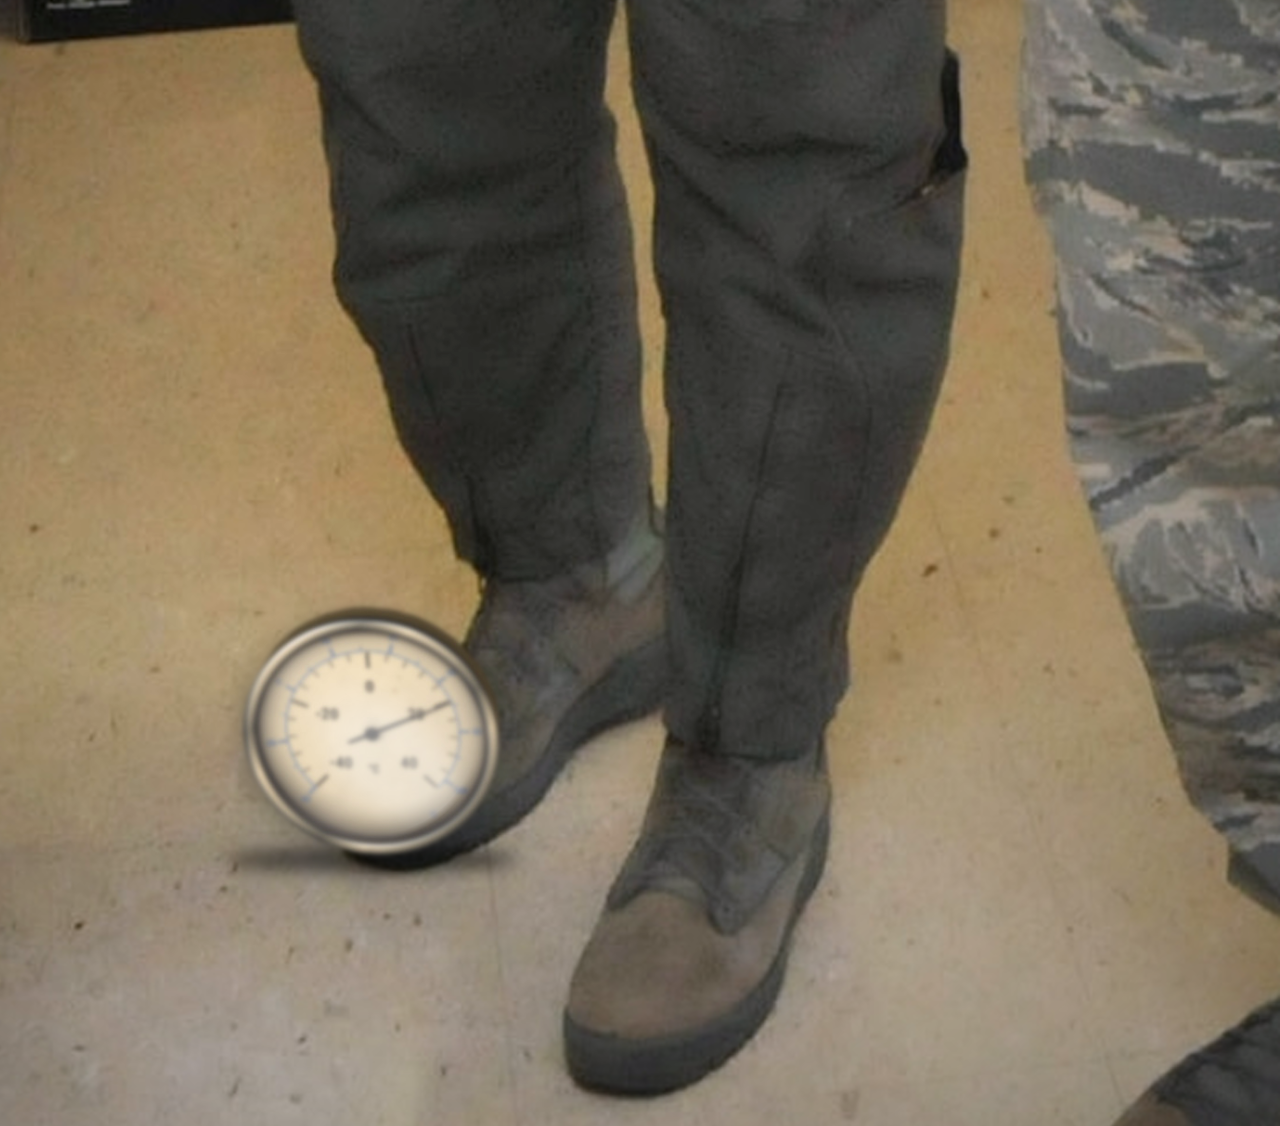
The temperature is 20 (°C)
